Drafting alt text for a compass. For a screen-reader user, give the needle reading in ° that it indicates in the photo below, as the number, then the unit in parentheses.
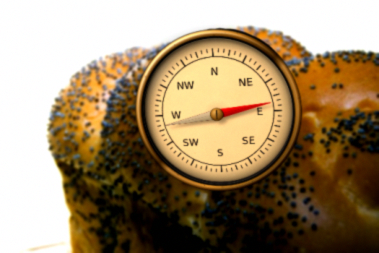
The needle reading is 80 (°)
